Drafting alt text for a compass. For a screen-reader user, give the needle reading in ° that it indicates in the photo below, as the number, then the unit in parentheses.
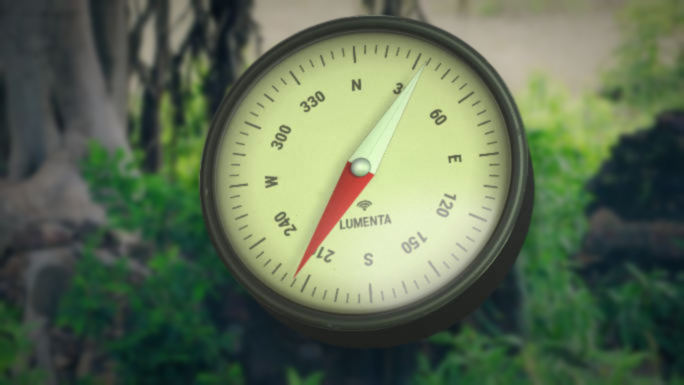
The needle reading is 215 (°)
